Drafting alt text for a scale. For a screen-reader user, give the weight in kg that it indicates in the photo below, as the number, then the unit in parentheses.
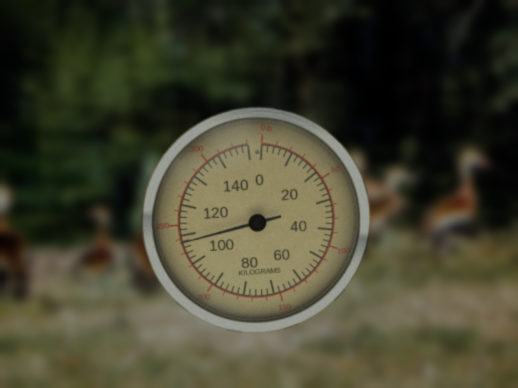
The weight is 108 (kg)
